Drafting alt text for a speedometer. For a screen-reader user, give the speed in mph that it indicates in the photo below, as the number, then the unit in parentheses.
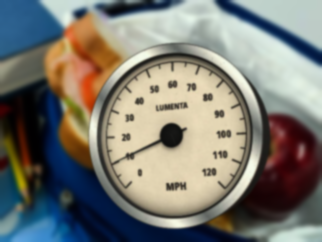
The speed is 10 (mph)
